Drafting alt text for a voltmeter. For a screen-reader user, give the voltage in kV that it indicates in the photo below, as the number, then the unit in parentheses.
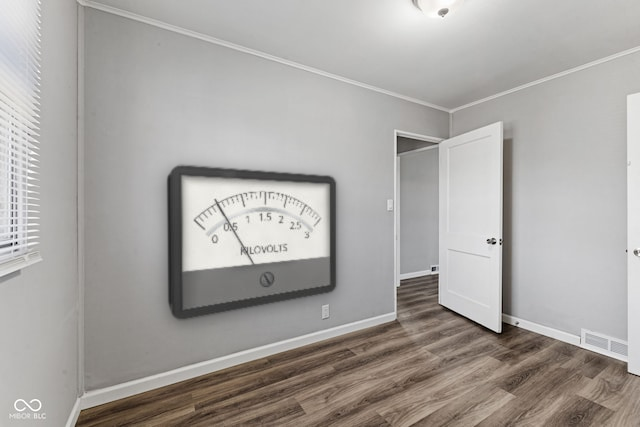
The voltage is 0.5 (kV)
